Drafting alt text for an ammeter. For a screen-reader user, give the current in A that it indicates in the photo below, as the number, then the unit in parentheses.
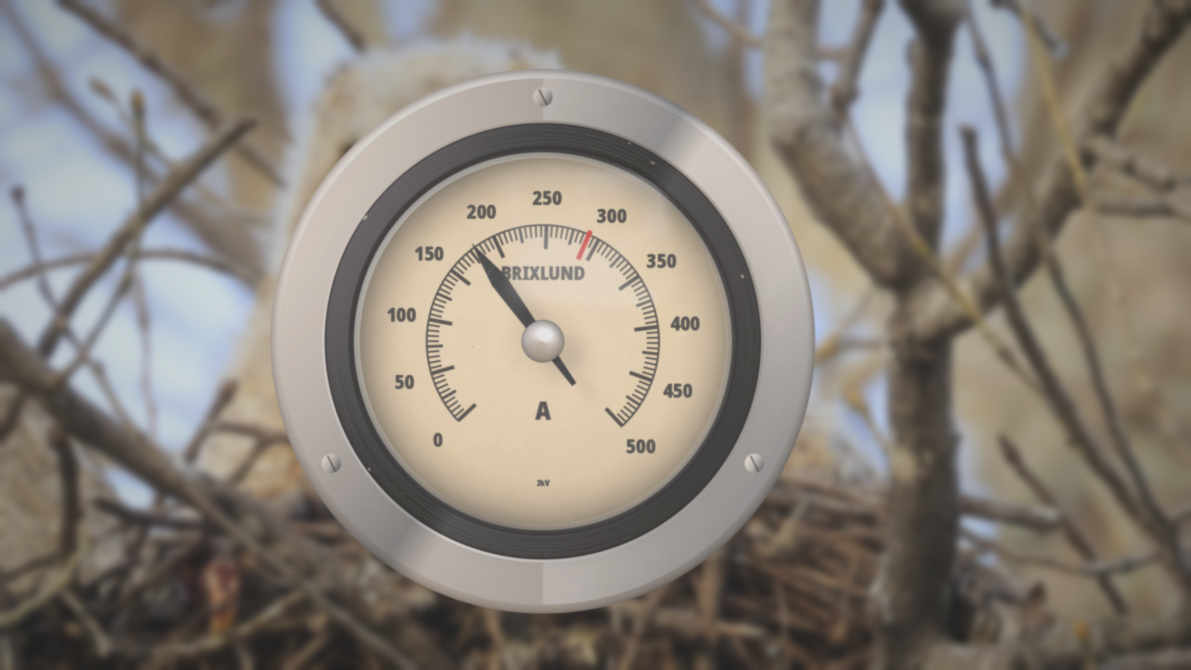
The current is 180 (A)
